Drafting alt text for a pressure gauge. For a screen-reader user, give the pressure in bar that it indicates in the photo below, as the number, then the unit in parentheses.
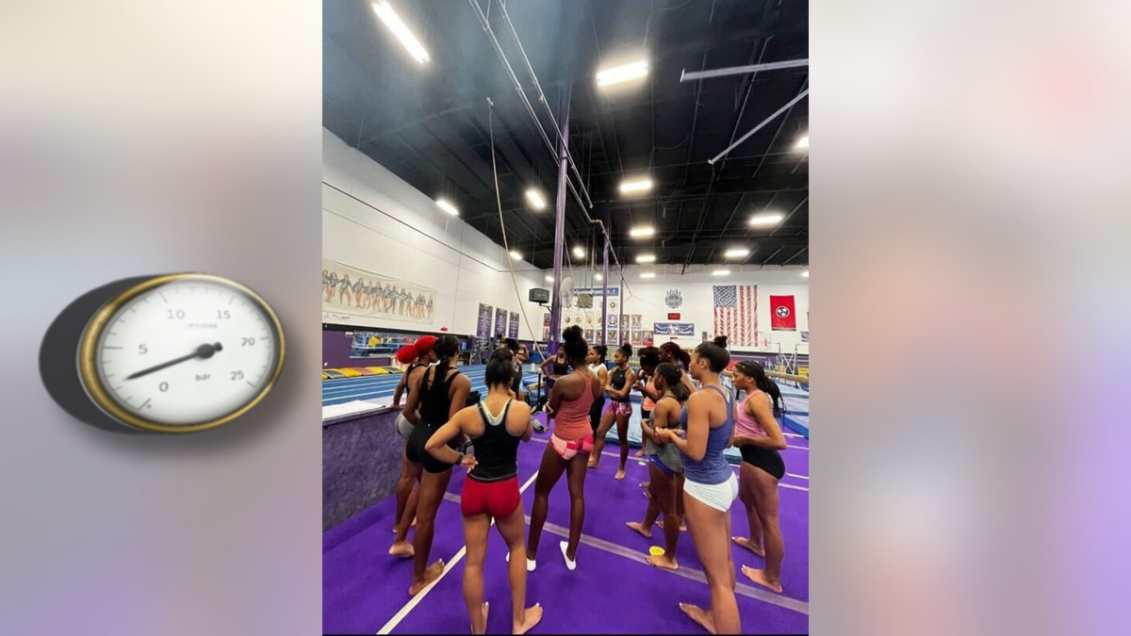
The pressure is 2.5 (bar)
